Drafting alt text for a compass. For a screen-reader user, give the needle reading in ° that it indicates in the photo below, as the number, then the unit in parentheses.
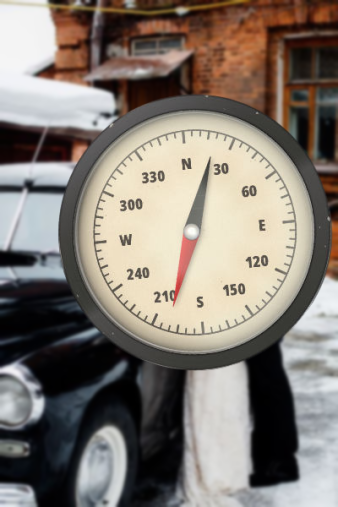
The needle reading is 200 (°)
